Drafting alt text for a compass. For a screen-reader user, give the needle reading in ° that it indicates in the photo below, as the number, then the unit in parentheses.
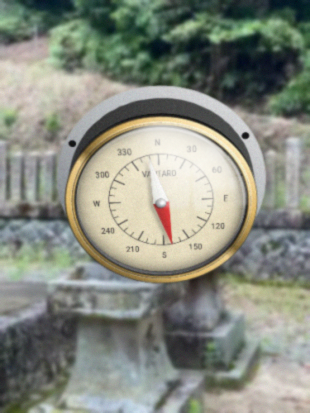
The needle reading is 170 (°)
